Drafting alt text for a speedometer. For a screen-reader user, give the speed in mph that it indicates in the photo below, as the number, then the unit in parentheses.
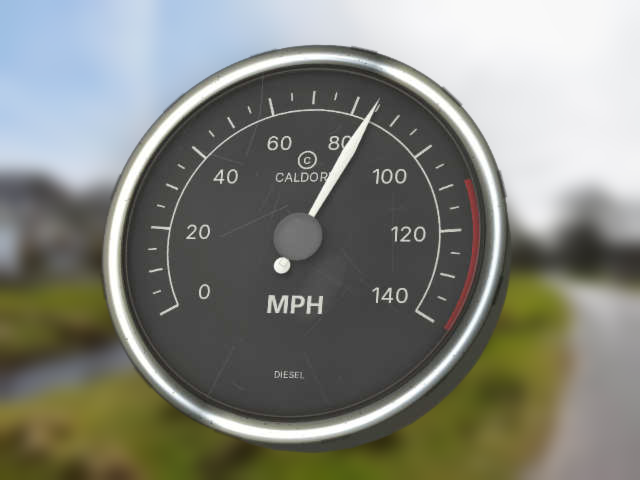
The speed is 85 (mph)
